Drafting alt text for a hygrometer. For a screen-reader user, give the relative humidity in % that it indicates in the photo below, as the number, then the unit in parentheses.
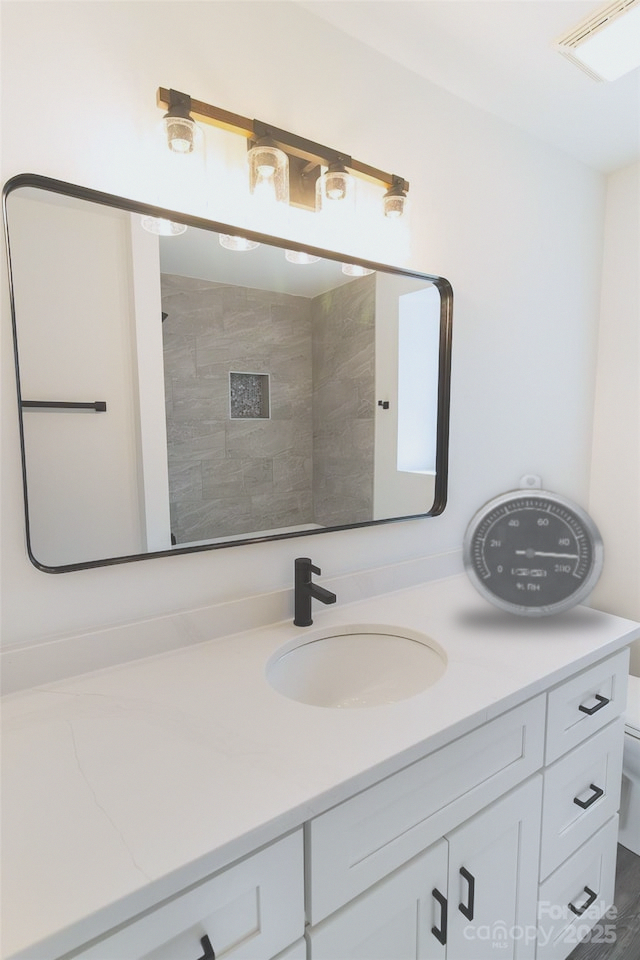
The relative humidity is 90 (%)
